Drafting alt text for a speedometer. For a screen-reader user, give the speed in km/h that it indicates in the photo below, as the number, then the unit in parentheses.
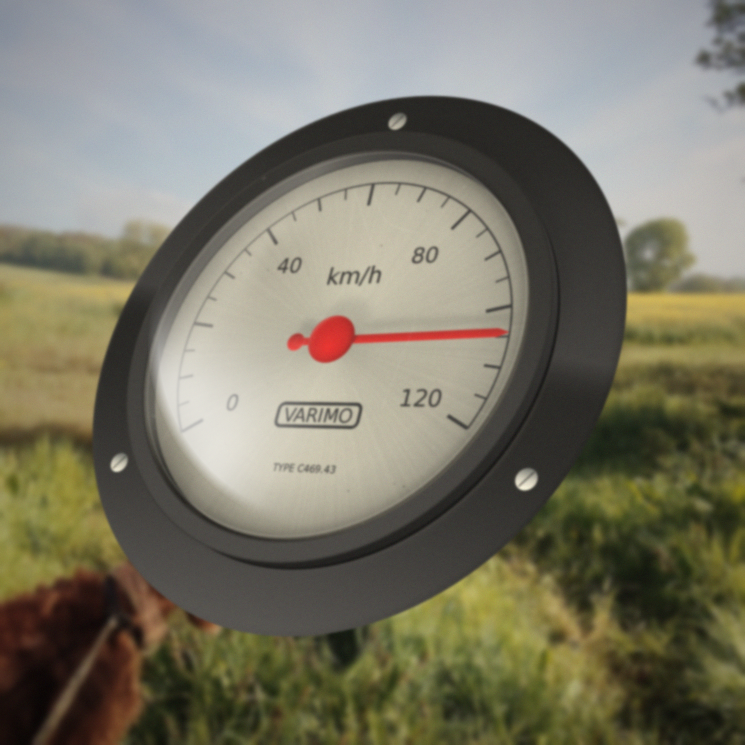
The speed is 105 (km/h)
